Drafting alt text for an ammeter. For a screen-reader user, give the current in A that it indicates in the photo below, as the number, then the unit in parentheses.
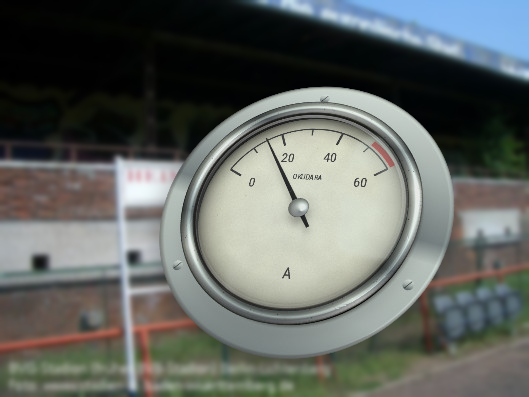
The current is 15 (A)
